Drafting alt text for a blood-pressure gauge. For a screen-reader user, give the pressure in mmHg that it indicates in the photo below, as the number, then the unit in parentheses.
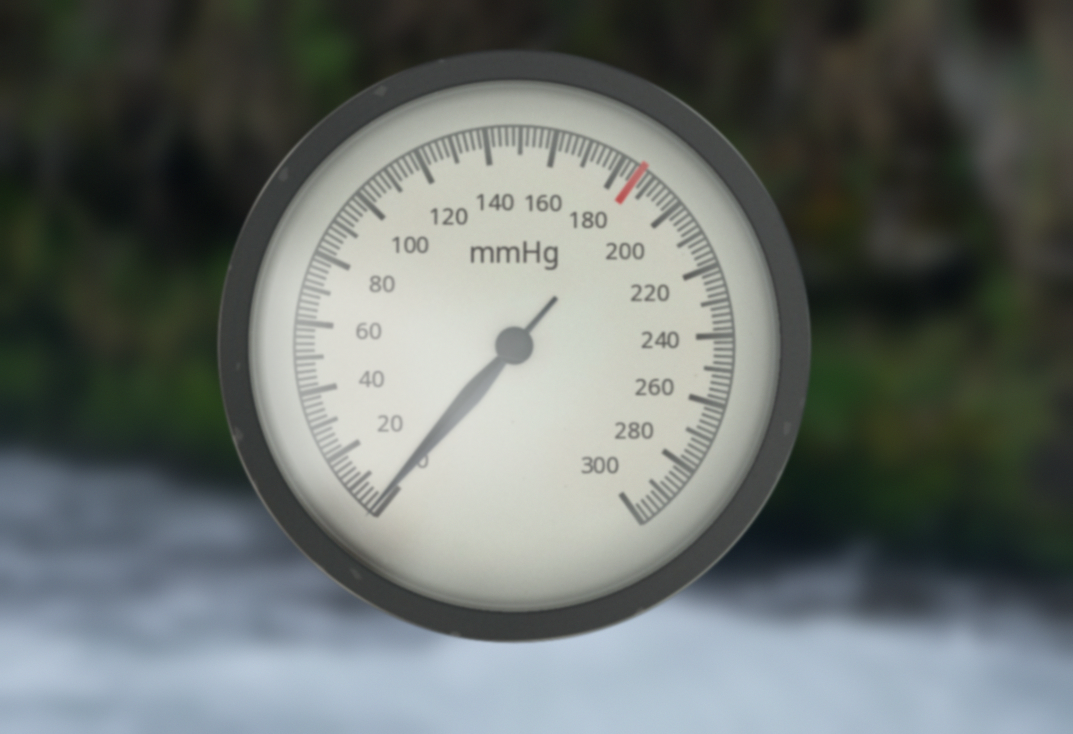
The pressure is 2 (mmHg)
